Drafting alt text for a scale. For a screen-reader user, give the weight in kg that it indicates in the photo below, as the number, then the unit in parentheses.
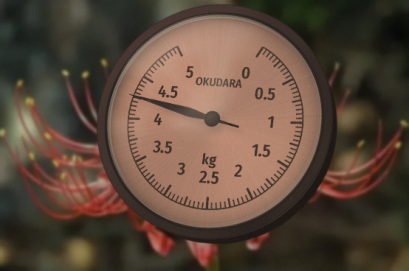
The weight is 4.25 (kg)
